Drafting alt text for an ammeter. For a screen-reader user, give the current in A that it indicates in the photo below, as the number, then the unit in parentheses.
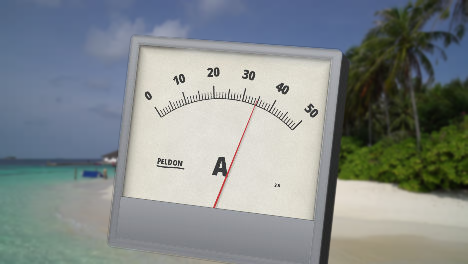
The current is 35 (A)
